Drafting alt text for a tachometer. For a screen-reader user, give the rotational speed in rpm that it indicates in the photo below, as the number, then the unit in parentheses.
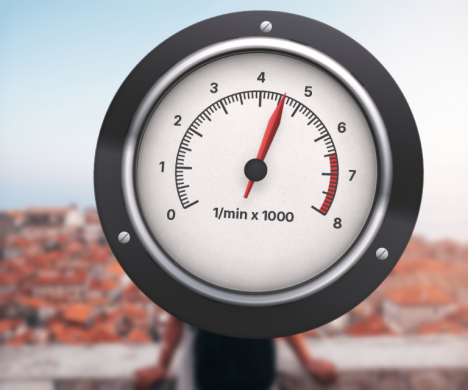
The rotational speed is 4600 (rpm)
